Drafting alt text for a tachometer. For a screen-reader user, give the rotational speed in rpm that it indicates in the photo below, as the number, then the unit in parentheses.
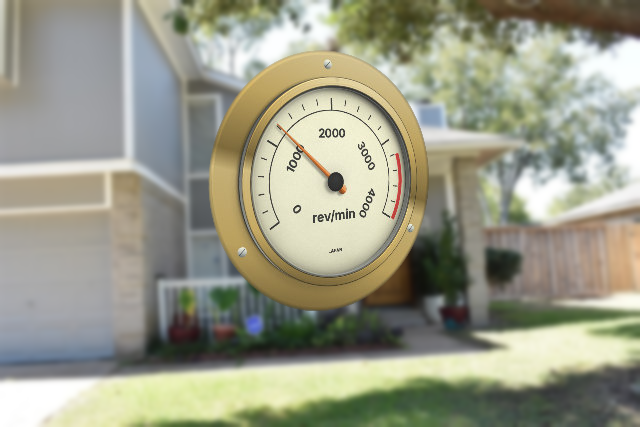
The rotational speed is 1200 (rpm)
